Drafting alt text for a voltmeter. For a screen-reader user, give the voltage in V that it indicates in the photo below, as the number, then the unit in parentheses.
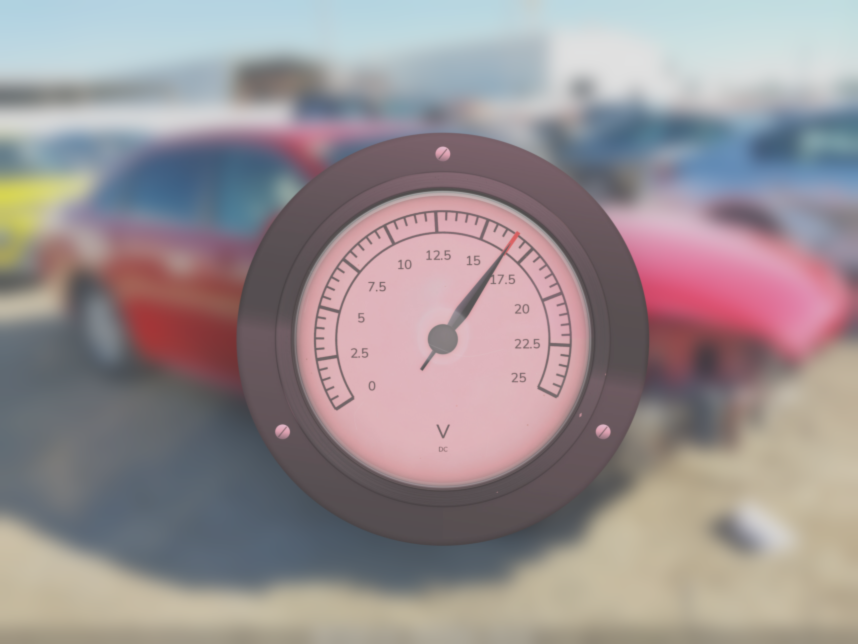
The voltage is 16.5 (V)
